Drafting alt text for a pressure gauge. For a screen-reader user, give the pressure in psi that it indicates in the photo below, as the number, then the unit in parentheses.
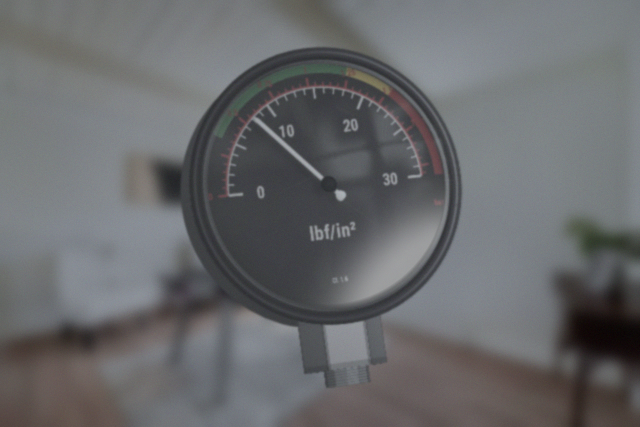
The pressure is 8 (psi)
